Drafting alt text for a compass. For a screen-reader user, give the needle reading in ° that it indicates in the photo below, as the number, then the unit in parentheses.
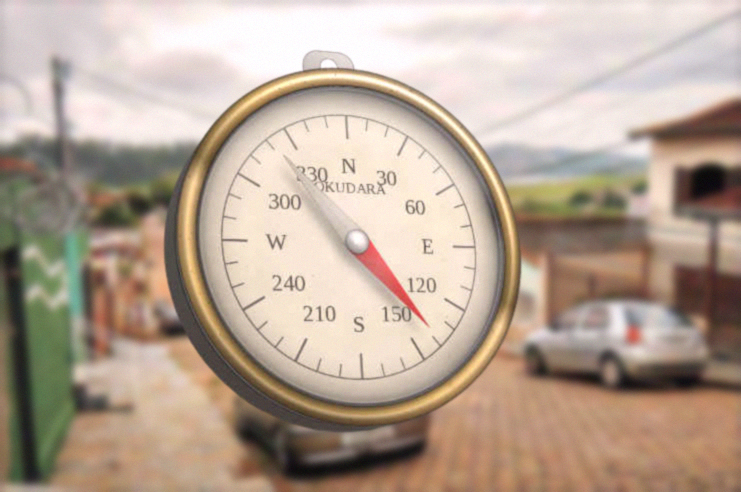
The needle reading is 140 (°)
